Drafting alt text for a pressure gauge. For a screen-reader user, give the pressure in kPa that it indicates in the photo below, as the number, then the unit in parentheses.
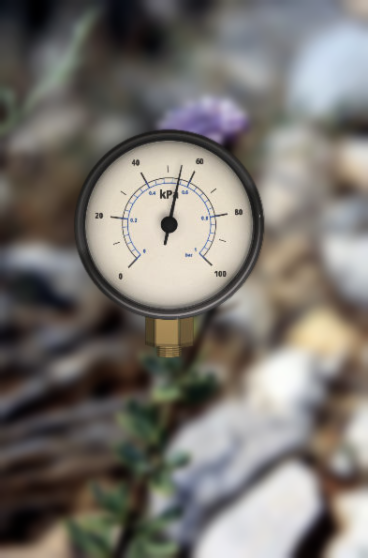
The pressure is 55 (kPa)
